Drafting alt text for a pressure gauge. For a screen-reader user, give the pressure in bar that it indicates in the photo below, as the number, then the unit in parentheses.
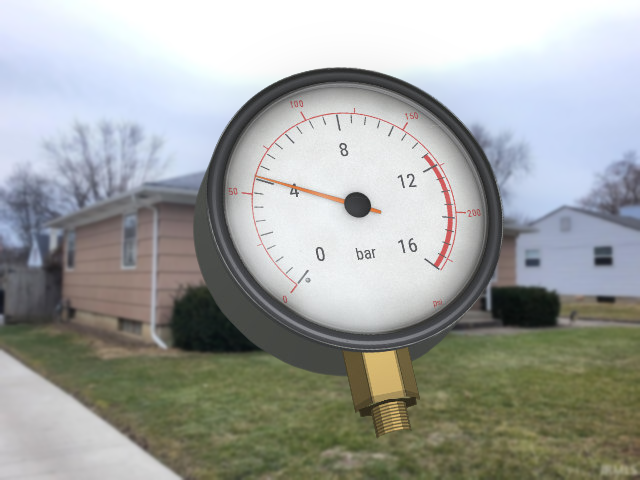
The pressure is 4 (bar)
